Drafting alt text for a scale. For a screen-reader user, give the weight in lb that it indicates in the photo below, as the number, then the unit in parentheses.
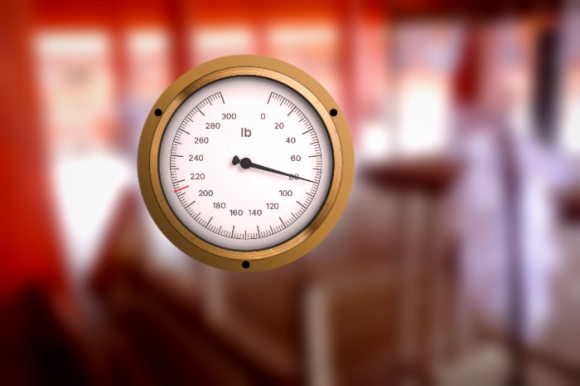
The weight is 80 (lb)
